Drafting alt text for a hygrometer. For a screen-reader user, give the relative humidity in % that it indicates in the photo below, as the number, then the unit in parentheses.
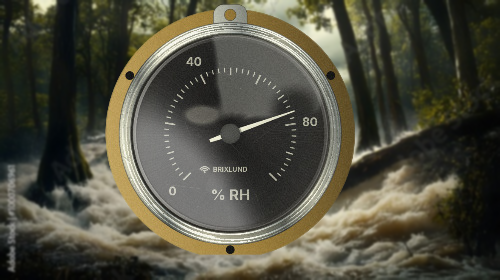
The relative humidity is 76 (%)
